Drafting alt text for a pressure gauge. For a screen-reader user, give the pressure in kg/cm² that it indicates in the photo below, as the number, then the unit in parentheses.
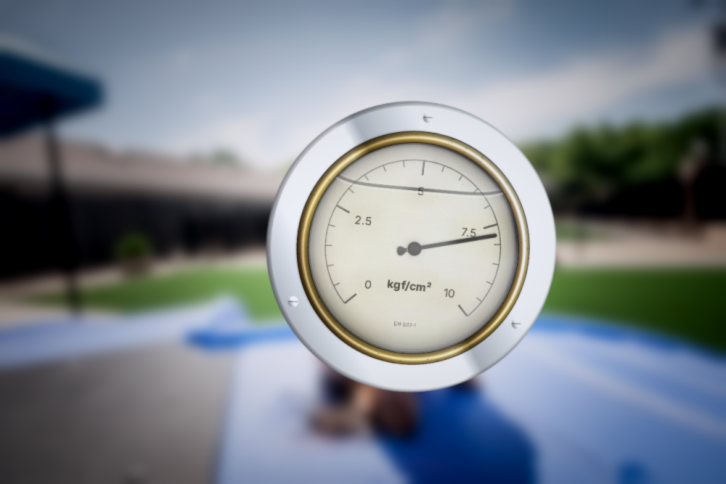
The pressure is 7.75 (kg/cm²)
